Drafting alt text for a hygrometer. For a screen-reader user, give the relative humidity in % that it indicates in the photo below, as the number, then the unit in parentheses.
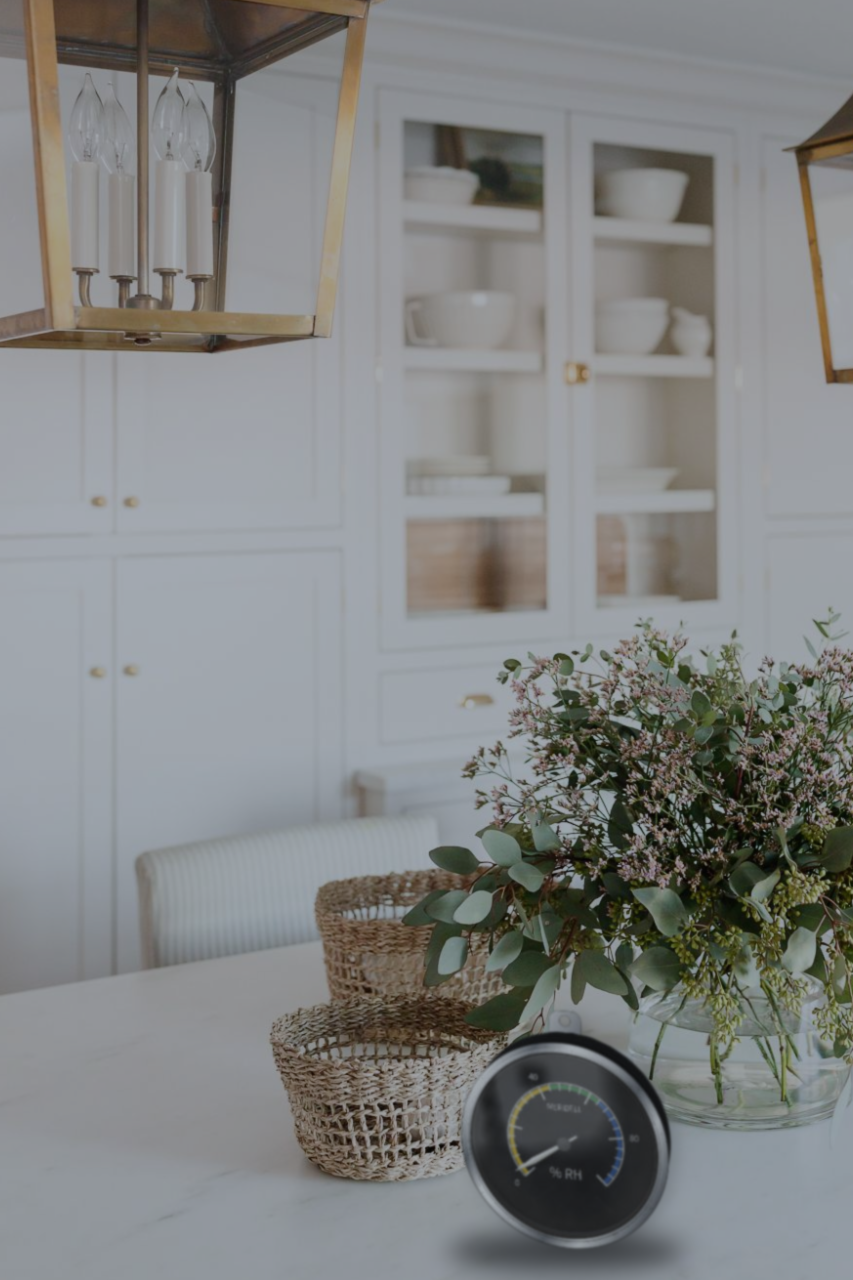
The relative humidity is 4 (%)
